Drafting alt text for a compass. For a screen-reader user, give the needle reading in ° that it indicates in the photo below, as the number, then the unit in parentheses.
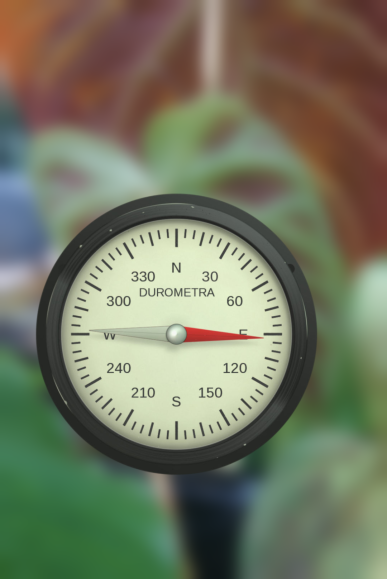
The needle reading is 92.5 (°)
